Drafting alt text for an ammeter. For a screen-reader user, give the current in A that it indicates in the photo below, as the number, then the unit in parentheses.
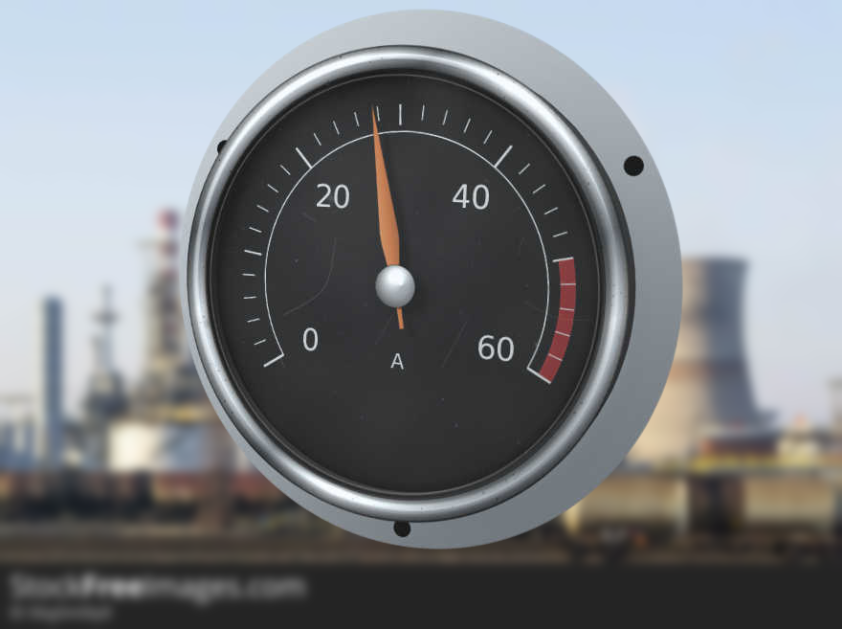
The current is 28 (A)
